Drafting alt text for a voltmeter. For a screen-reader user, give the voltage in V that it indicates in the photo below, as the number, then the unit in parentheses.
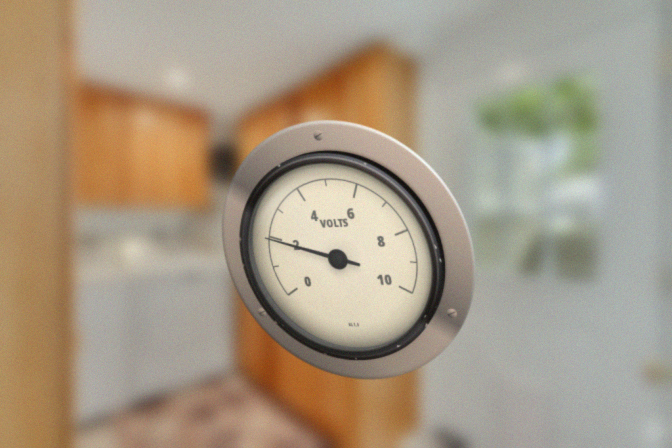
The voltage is 2 (V)
